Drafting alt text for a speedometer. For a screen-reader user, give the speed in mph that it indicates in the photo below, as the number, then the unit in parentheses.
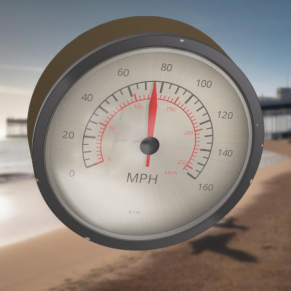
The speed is 75 (mph)
